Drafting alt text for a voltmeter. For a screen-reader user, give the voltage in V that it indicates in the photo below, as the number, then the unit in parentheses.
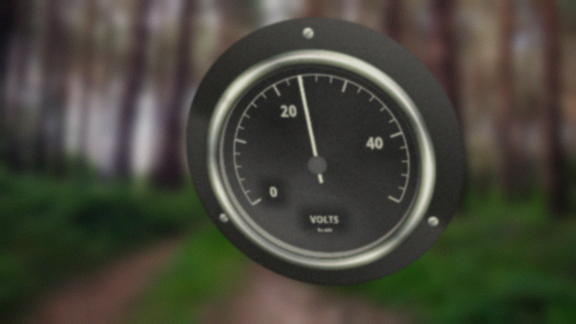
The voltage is 24 (V)
